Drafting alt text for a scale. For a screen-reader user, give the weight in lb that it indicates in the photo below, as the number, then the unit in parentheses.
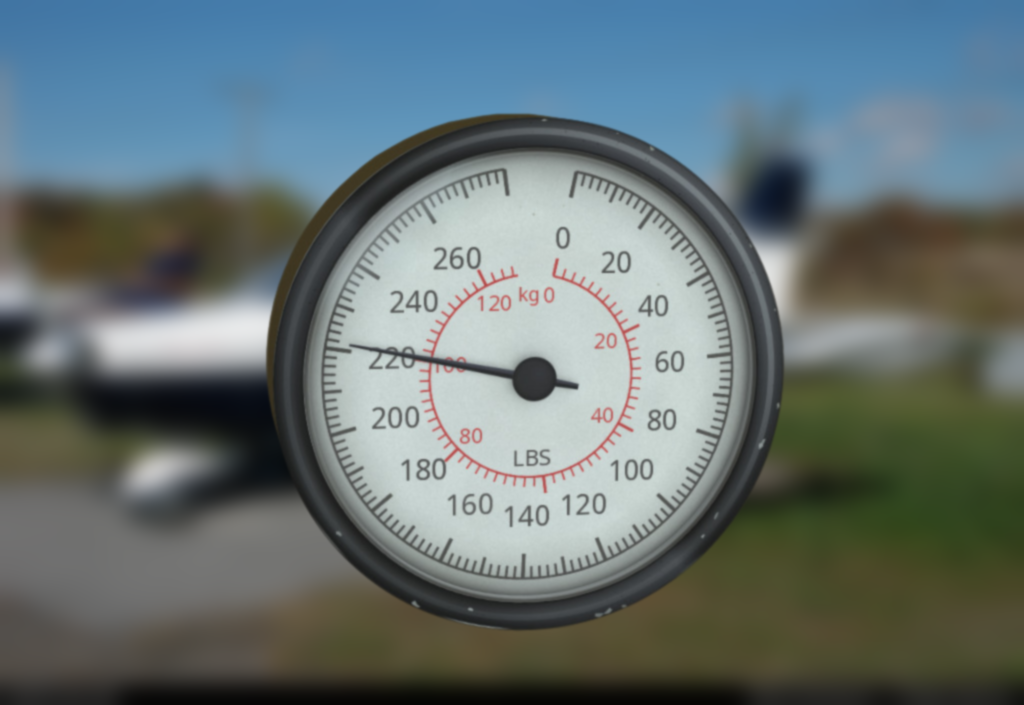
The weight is 222 (lb)
